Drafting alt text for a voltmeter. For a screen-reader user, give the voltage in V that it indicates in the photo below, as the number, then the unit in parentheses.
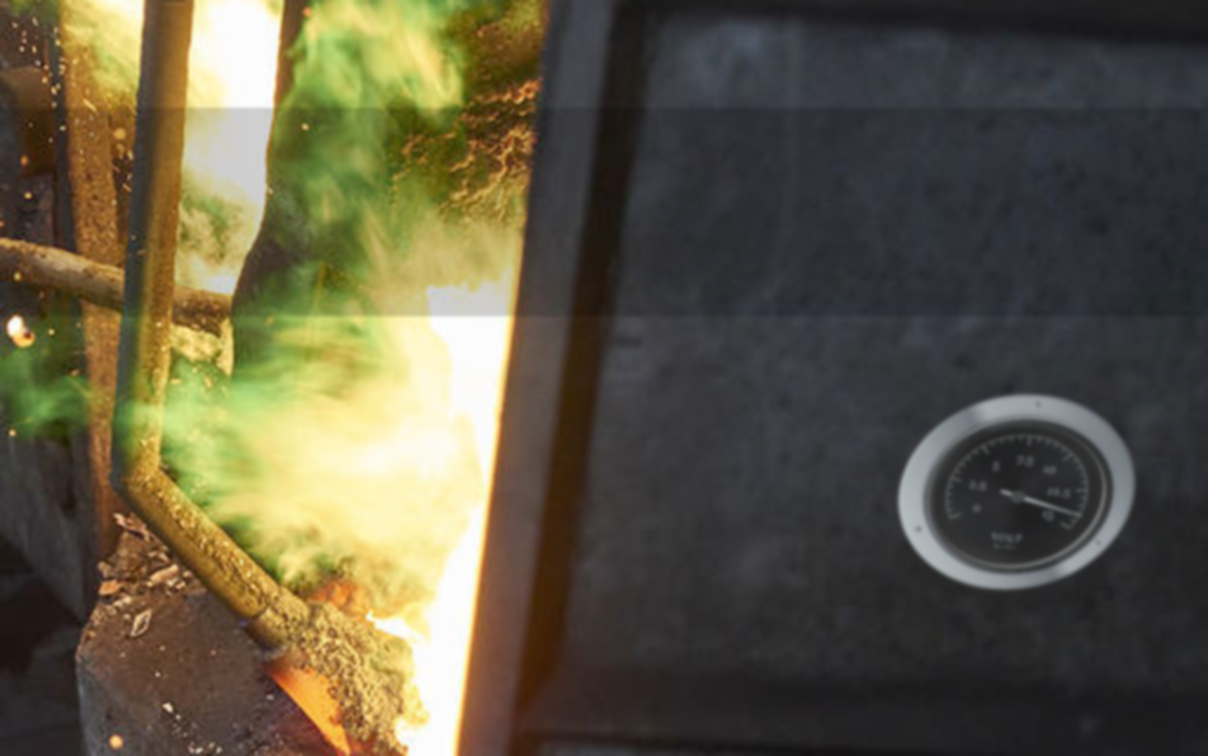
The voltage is 14 (V)
